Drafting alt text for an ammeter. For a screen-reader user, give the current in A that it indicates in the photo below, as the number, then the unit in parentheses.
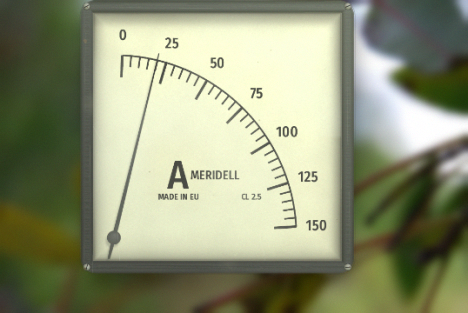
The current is 20 (A)
